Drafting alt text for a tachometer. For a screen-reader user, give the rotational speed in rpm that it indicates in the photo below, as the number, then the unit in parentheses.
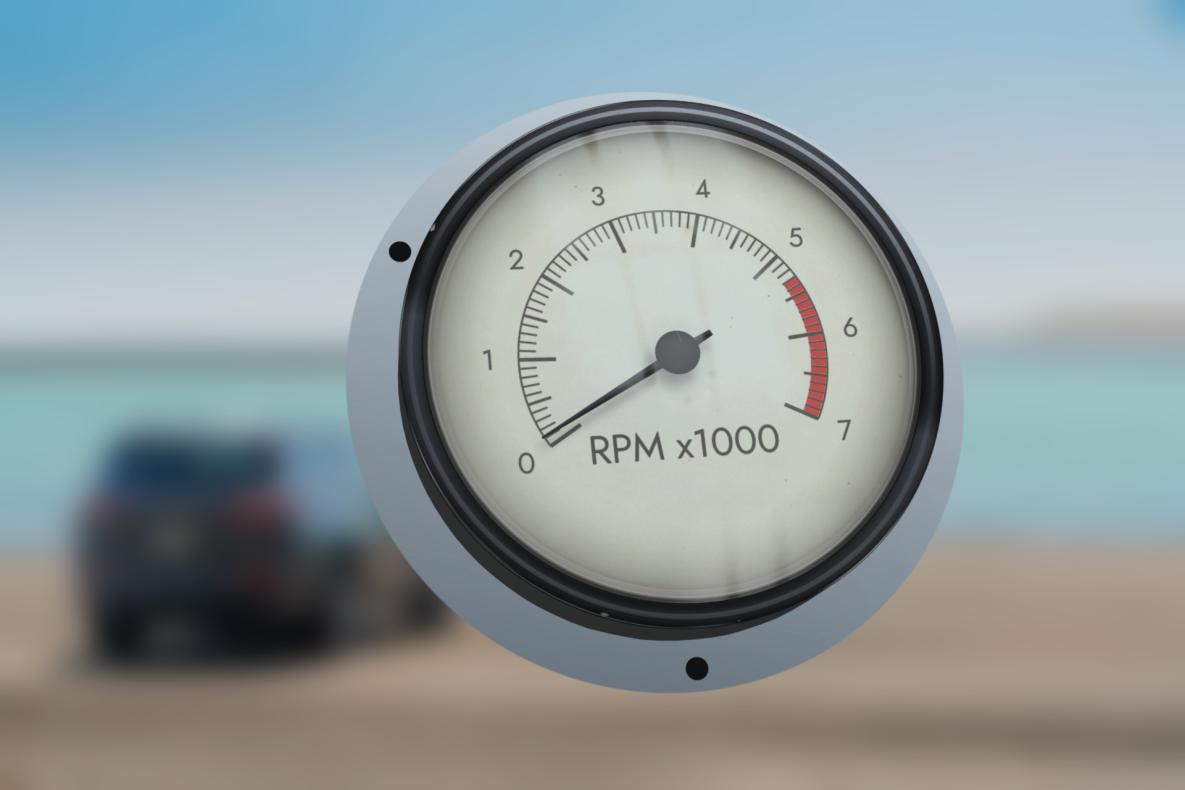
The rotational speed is 100 (rpm)
